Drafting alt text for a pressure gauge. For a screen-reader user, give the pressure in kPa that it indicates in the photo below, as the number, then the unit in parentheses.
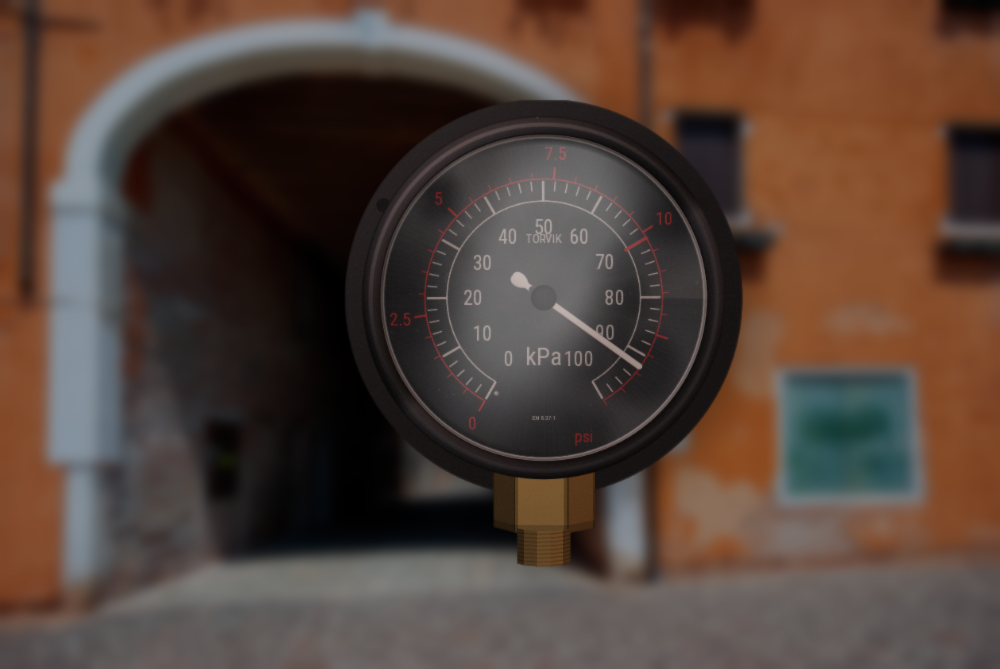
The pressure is 92 (kPa)
